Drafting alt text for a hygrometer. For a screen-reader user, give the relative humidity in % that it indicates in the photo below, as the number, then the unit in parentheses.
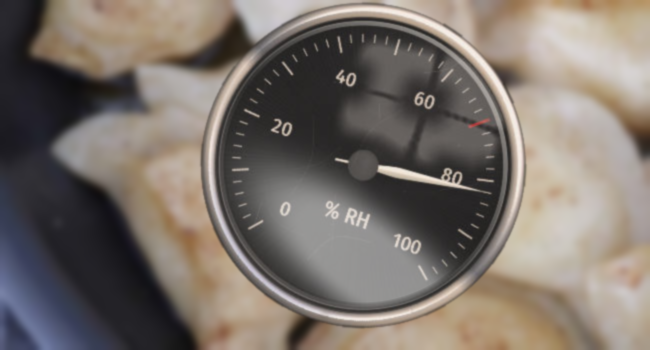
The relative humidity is 82 (%)
